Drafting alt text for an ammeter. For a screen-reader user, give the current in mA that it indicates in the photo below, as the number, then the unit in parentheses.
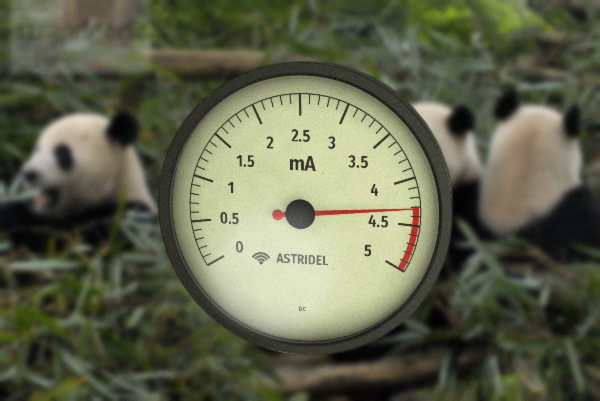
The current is 4.3 (mA)
